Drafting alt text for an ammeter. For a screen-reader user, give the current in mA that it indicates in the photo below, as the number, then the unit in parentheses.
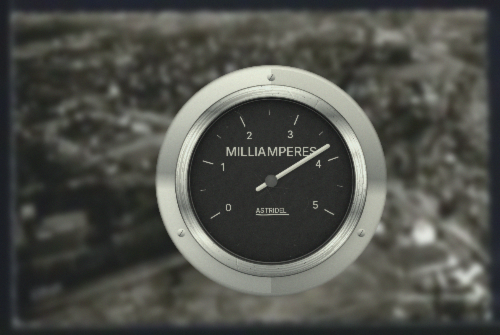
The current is 3.75 (mA)
